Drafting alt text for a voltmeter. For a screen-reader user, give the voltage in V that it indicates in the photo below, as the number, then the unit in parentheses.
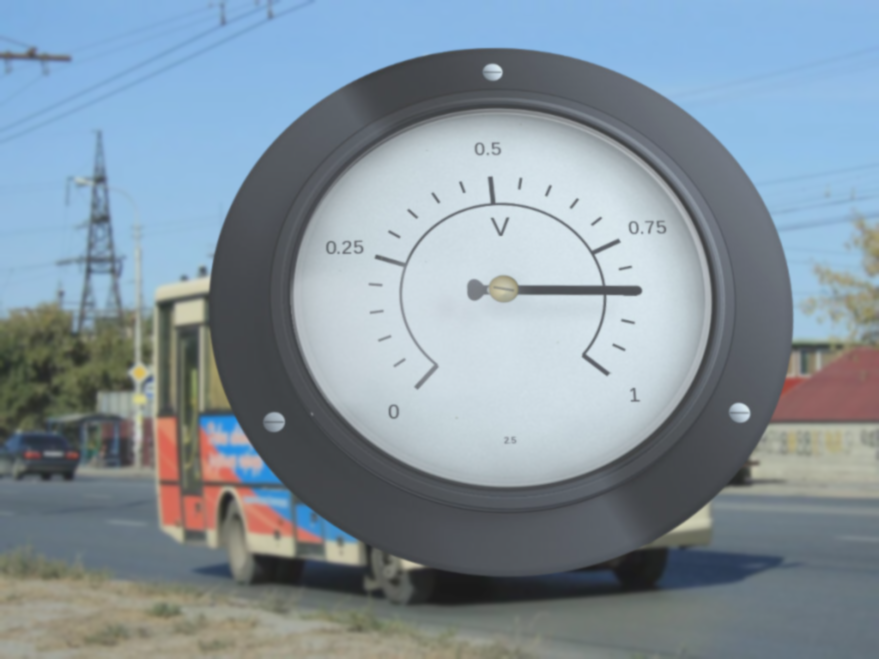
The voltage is 0.85 (V)
